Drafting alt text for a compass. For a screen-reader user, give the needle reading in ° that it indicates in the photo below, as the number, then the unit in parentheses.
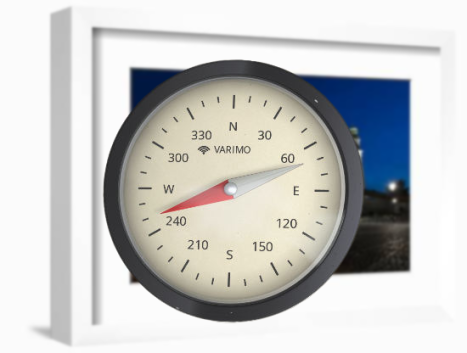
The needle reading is 250 (°)
